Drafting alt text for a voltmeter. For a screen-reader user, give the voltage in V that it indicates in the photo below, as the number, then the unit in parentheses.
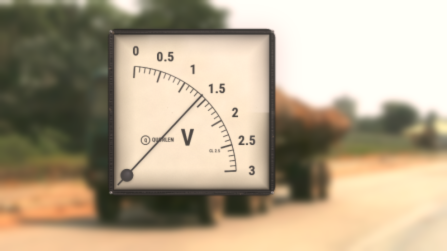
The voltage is 1.4 (V)
